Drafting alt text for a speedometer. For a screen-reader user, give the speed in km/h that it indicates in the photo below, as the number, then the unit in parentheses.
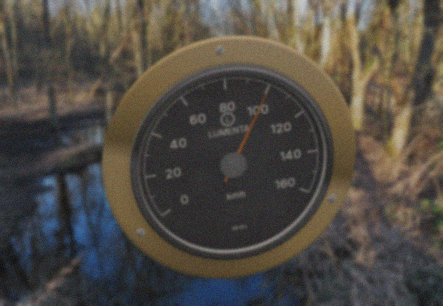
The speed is 100 (km/h)
